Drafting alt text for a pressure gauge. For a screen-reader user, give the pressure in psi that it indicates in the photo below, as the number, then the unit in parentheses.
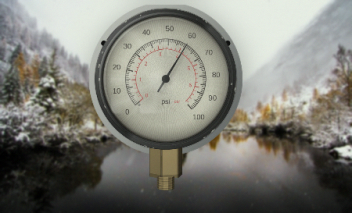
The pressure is 60 (psi)
